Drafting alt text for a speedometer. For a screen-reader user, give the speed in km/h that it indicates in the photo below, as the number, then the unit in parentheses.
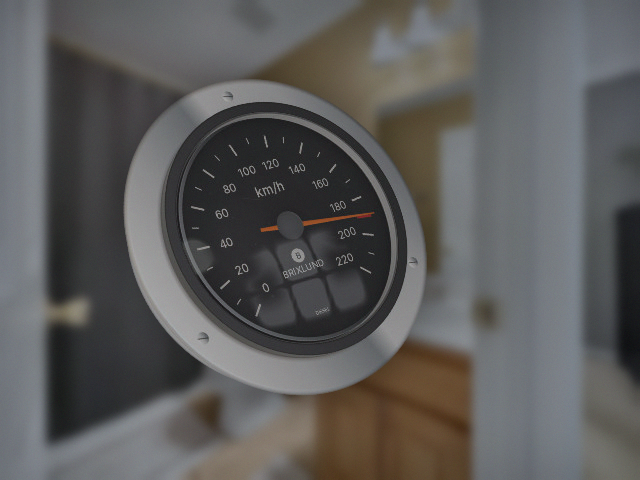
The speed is 190 (km/h)
